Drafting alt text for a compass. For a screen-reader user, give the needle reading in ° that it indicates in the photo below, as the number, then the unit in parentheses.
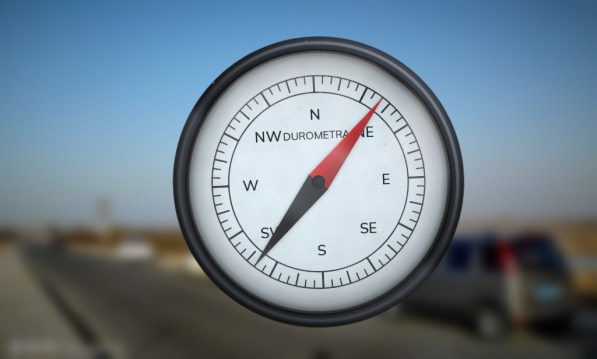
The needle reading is 40 (°)
